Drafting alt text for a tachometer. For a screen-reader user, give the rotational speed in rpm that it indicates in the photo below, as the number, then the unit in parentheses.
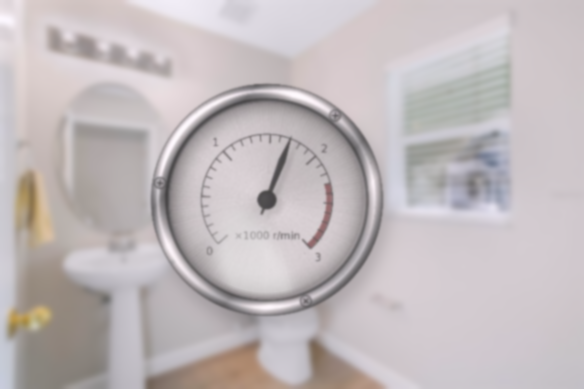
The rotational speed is 1700 (rpm)
